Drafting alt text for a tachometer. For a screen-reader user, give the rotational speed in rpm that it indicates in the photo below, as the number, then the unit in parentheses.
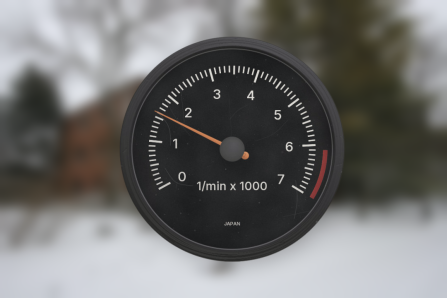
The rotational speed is 1600 (rpm)
